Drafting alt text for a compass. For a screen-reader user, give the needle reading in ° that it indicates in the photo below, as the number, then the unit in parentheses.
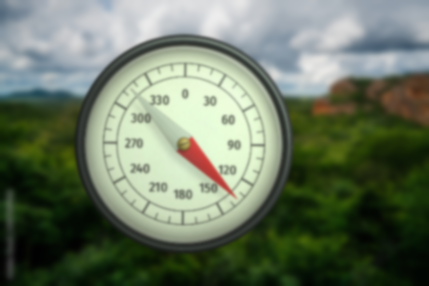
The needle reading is 135 (°)
